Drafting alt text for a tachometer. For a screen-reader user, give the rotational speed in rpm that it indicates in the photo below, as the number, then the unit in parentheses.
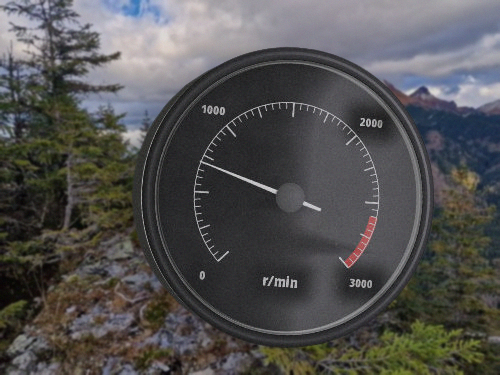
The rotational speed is 700 (rpm)
